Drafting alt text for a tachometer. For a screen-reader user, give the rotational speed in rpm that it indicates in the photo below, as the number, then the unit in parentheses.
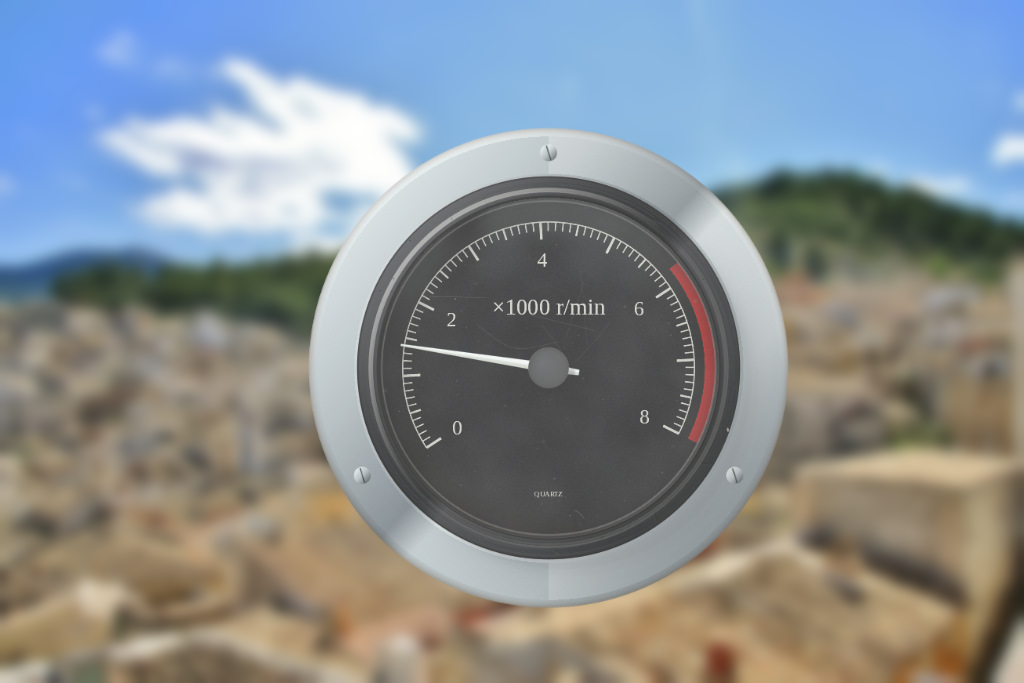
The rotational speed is 1400 (rpm)
